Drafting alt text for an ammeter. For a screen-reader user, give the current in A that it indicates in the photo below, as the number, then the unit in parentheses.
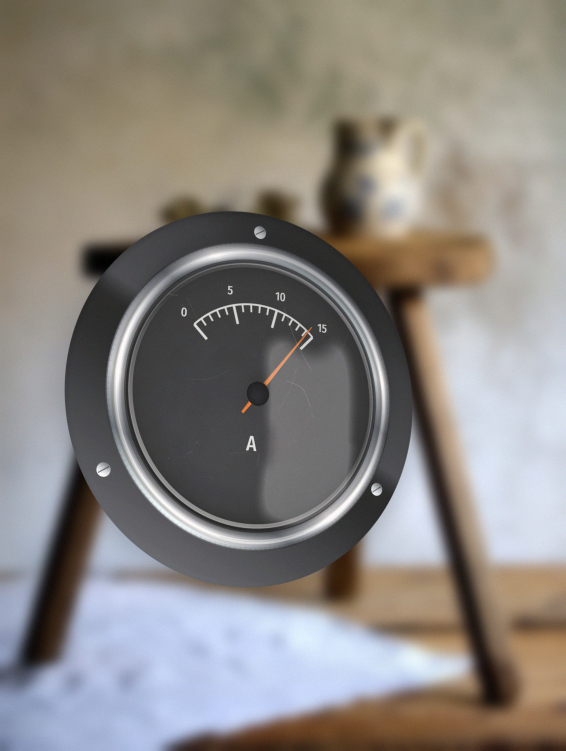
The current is 14 (A)
